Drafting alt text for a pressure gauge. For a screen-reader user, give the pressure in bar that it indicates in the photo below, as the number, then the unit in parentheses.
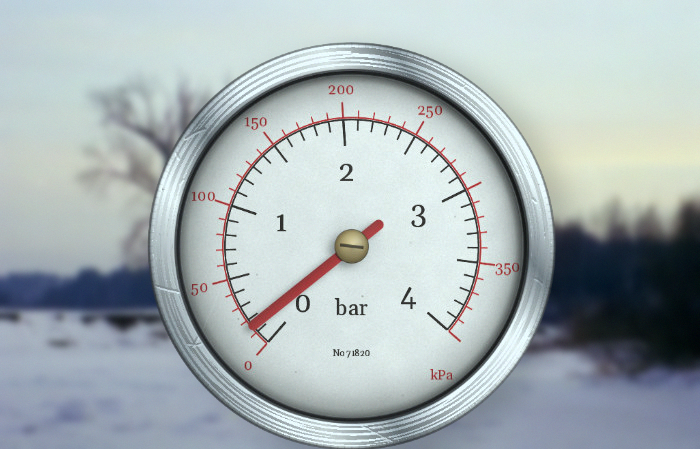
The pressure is 0.15 (bar)
